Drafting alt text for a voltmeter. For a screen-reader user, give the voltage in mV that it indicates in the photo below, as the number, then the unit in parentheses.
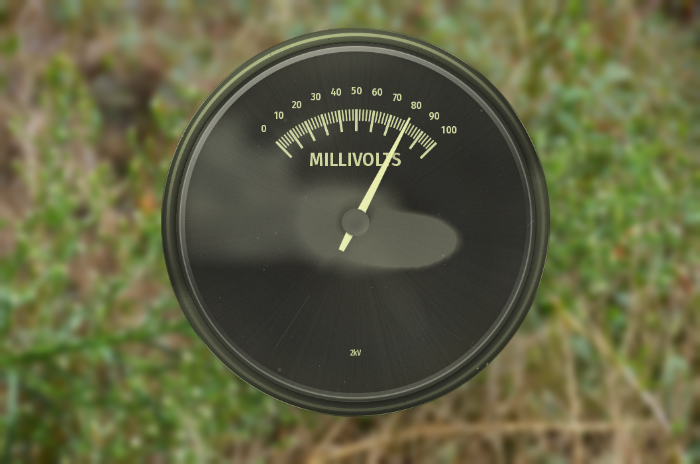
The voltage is 80 (mV)
